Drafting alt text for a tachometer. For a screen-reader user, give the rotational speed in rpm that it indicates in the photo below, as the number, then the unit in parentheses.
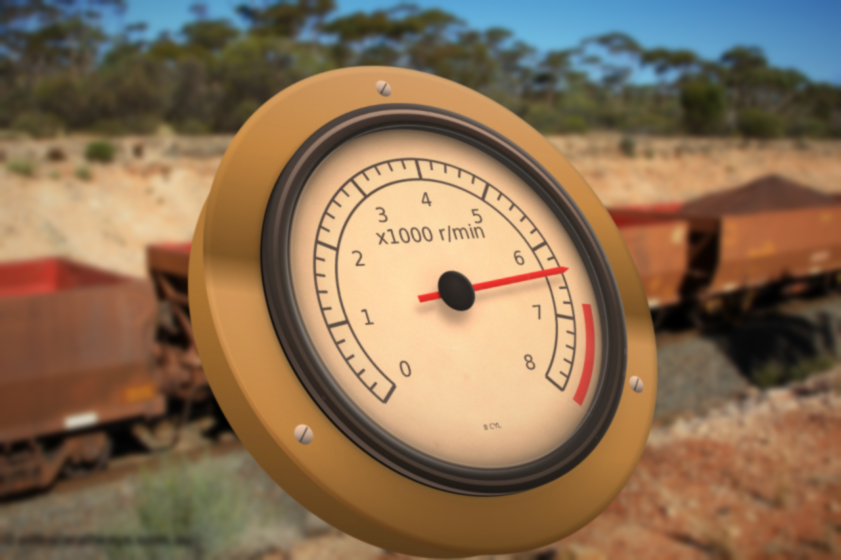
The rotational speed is 6400 (rpm)
